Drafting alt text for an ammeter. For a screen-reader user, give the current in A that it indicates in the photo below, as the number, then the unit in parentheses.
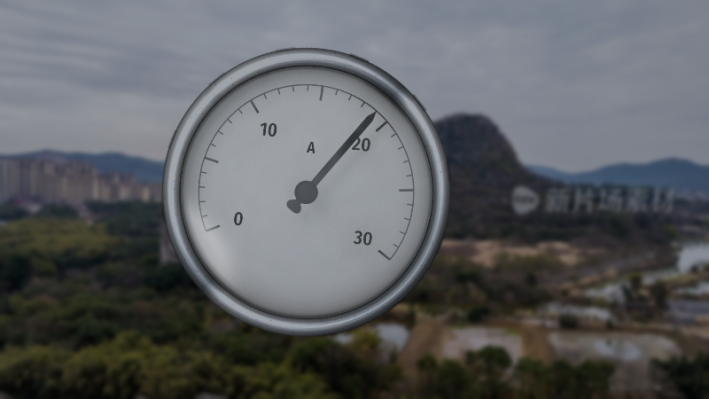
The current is 19 (A)
